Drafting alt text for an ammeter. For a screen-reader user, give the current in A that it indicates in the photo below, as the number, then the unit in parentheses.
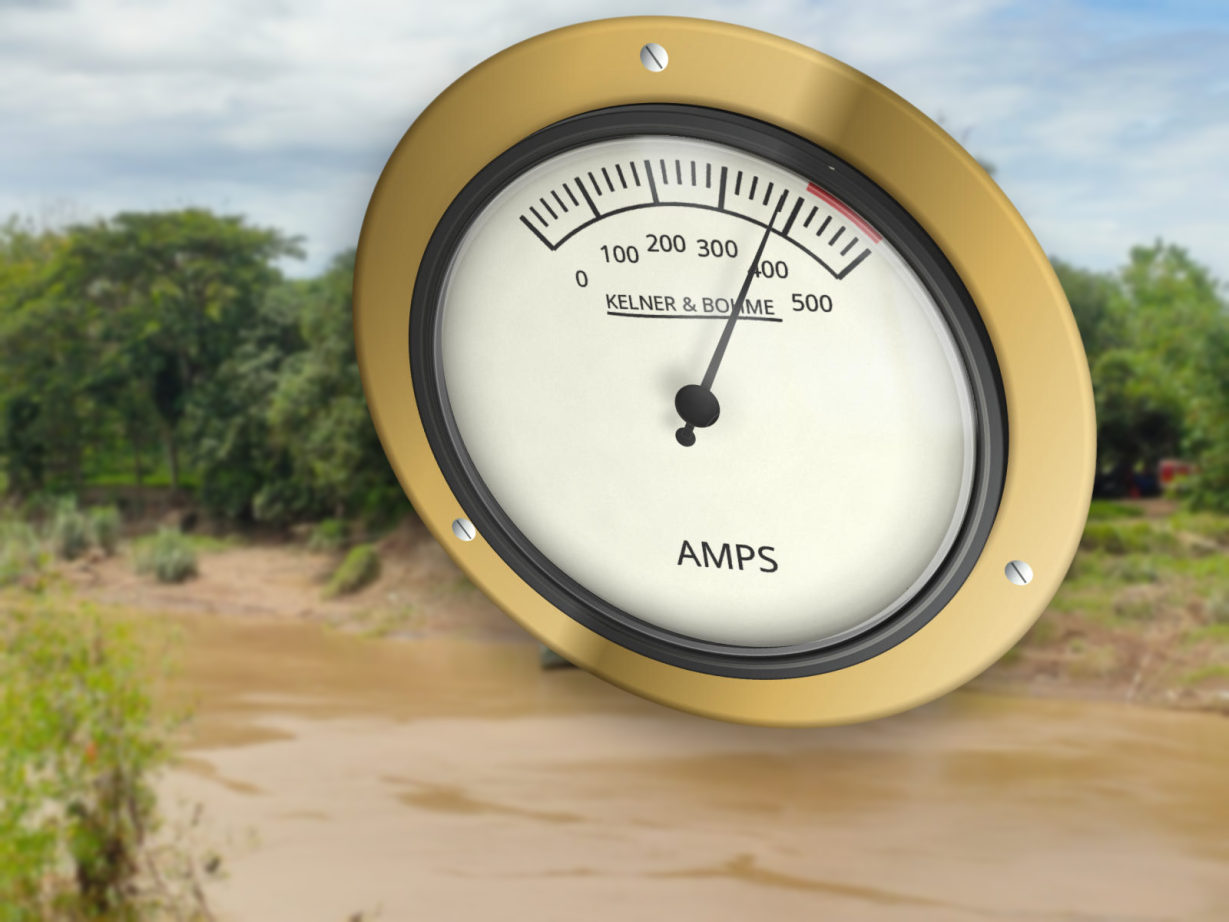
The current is 380 (A)
